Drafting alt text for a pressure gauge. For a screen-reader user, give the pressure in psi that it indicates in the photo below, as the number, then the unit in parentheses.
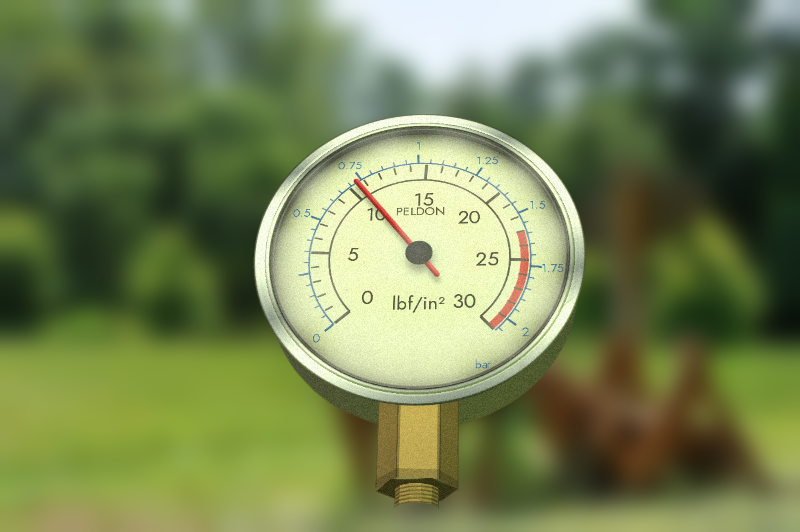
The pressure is 10.5 (psi)
